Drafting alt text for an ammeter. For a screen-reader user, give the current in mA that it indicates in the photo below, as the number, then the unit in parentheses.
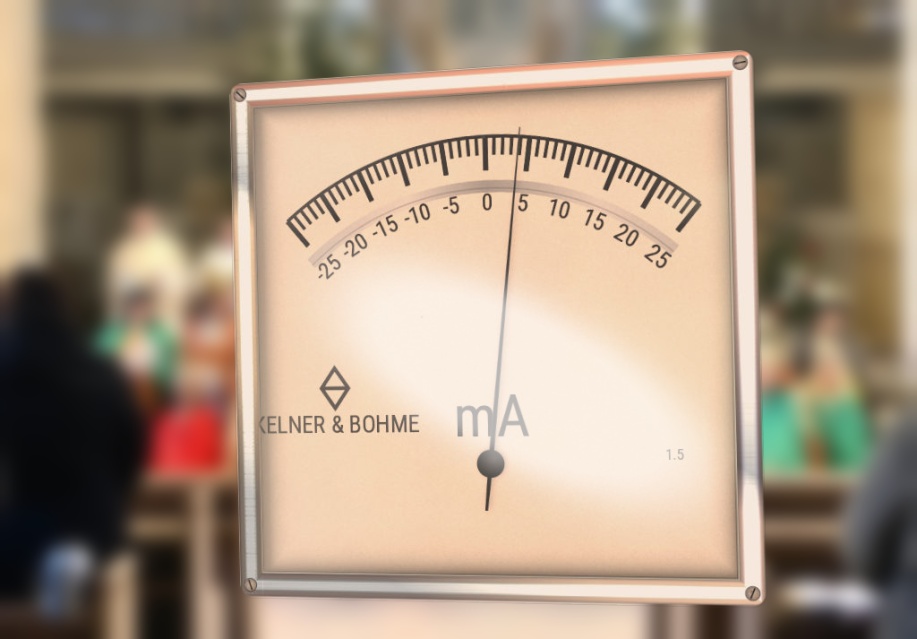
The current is 4 (mA)
